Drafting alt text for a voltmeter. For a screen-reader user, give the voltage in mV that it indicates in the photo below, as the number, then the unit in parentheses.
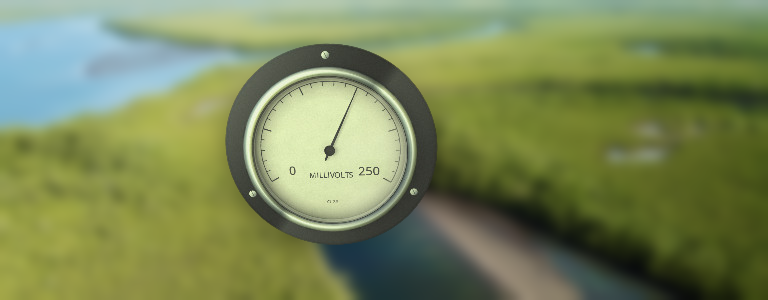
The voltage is 150 (mV)
